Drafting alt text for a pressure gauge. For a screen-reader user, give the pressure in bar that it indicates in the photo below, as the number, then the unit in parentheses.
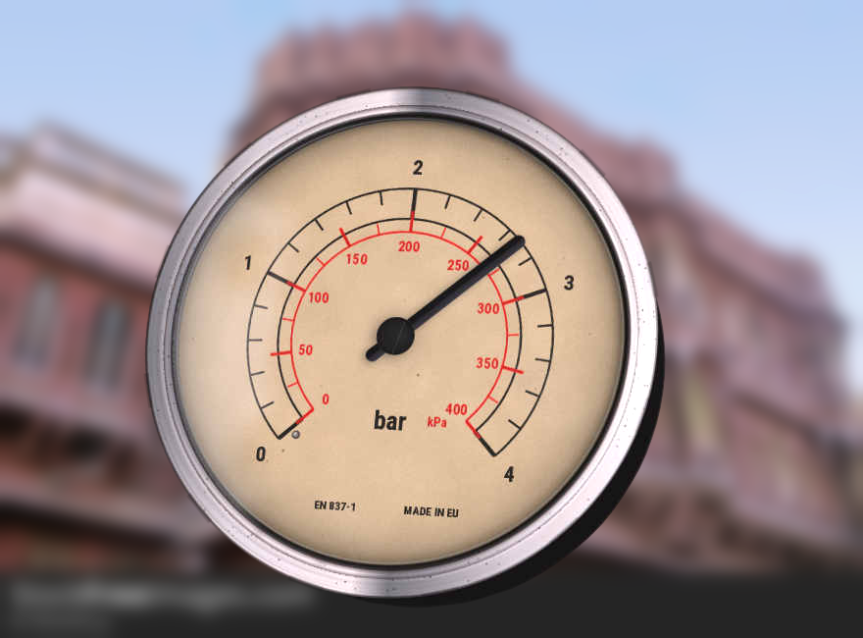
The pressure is 2.7 (bar)
